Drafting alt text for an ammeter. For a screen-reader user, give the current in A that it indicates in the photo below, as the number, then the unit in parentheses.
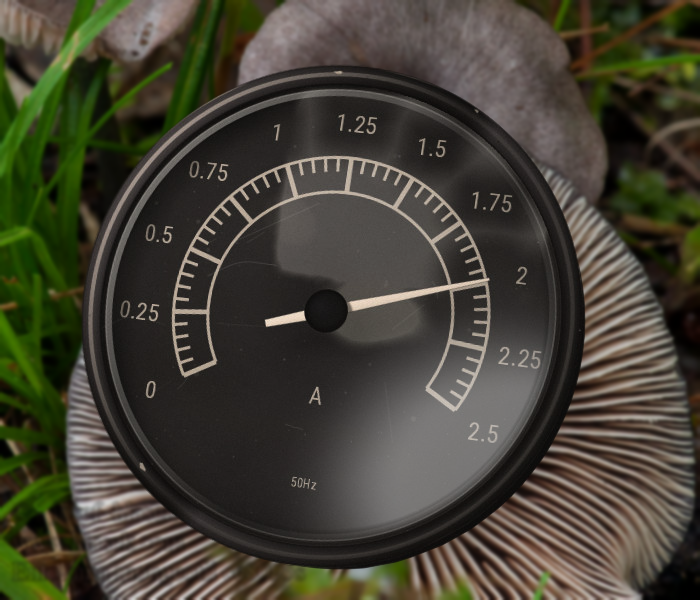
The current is 2 (A)
